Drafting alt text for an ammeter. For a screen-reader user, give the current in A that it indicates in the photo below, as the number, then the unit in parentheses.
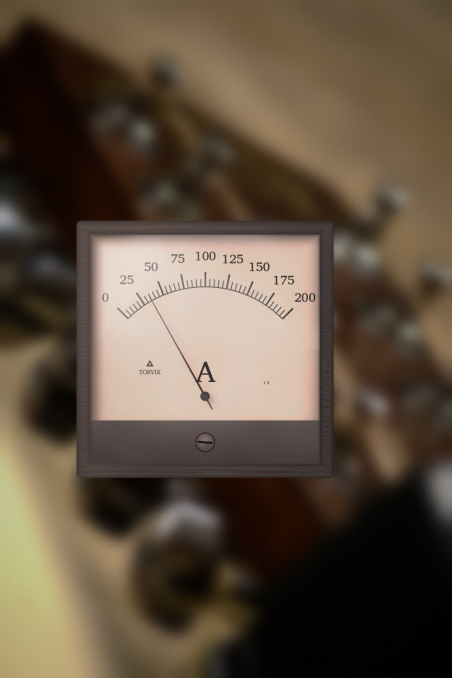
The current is 35 (A)
